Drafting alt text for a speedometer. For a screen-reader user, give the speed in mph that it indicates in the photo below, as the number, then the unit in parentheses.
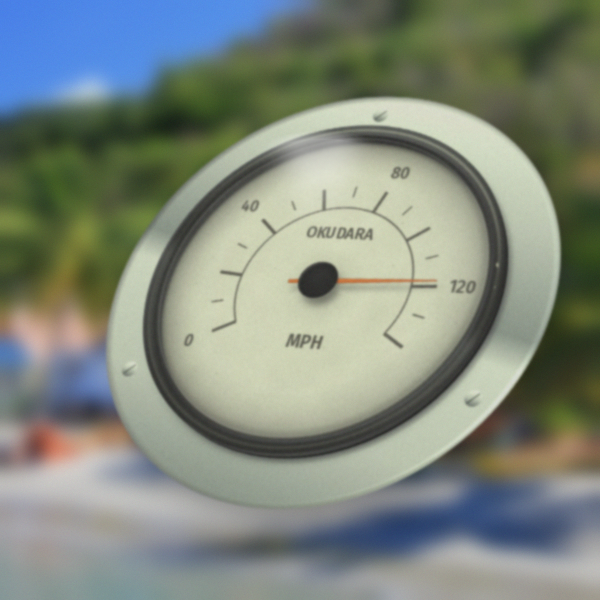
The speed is 120 (mph)
